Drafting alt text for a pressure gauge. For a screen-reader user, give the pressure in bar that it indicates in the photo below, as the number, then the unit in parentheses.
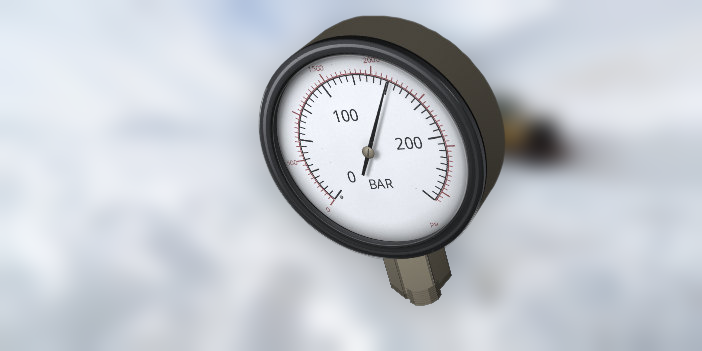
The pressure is 150 (bar)
